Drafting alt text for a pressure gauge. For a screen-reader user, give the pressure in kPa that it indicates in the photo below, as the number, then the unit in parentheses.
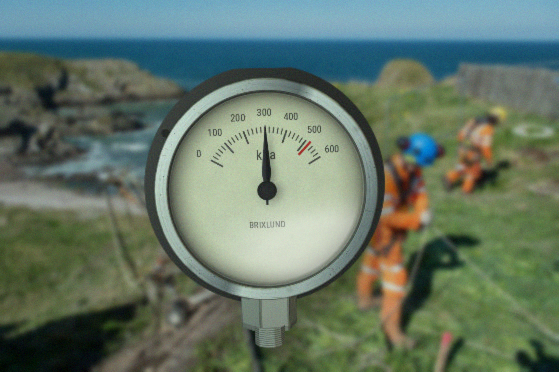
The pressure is 300 (kPa)
